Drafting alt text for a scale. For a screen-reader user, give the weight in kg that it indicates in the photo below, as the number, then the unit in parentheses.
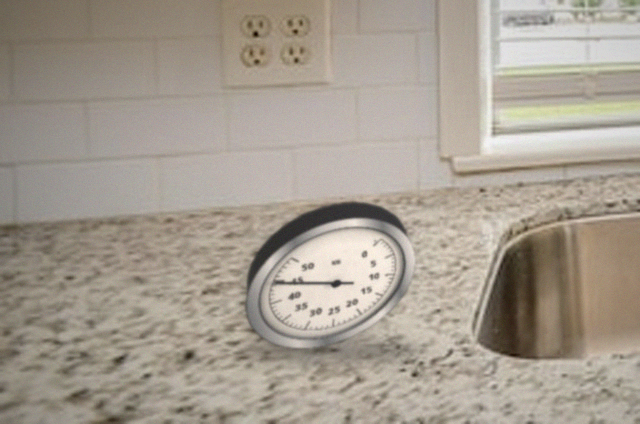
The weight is 45 (kg)
